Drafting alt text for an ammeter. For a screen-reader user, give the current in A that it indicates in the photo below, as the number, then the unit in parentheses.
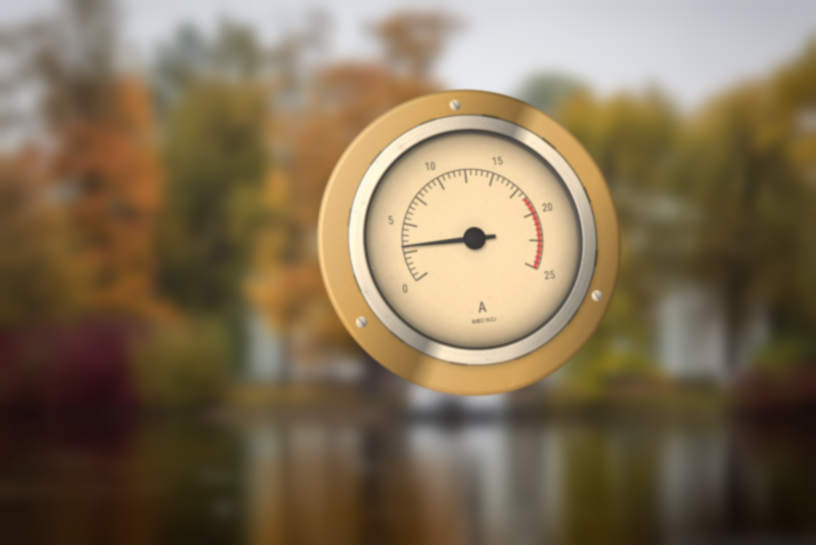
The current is 3 (A)
